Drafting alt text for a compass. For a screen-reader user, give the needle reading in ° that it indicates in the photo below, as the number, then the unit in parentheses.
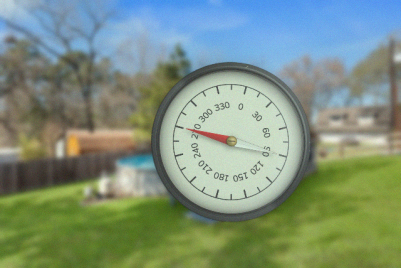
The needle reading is 270 (°)
